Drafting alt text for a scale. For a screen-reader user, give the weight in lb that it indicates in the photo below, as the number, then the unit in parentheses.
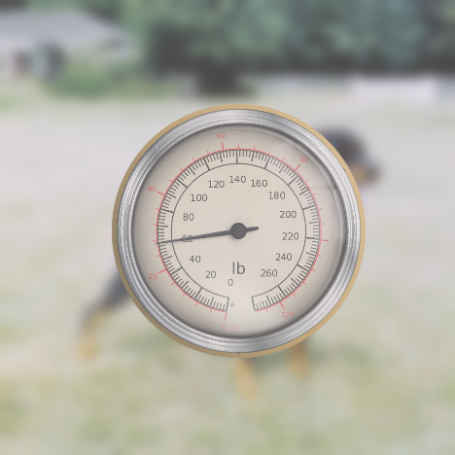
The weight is 60 (lb)
